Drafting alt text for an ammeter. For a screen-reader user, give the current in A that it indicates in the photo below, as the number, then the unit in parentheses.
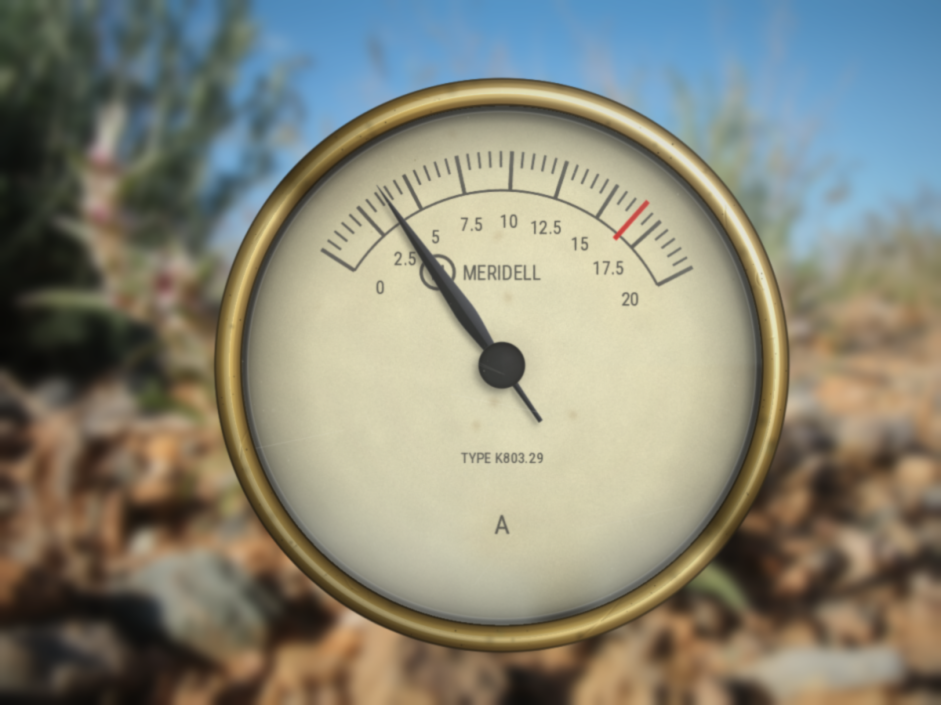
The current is 3.75 (A)
